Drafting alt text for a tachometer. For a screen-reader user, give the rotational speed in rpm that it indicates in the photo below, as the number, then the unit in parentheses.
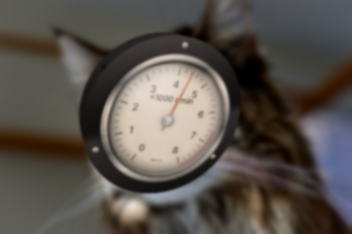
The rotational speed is 4400 (rpm)
